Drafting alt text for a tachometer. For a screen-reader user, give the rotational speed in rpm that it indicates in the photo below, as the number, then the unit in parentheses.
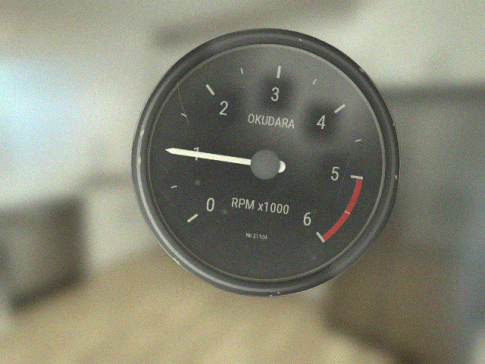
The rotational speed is 1000 (rpm)
